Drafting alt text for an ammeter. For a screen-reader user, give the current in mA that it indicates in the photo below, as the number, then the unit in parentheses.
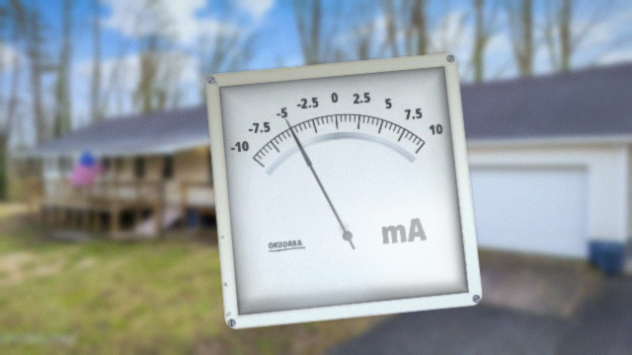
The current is -5 (mA)
